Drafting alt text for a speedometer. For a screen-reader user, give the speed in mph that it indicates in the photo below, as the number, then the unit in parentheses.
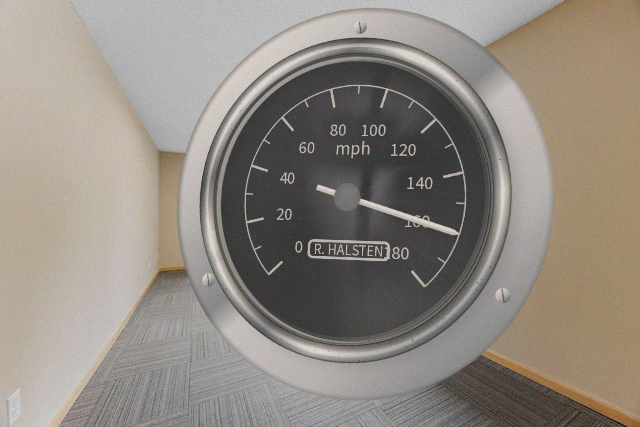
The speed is 160 (mph)
